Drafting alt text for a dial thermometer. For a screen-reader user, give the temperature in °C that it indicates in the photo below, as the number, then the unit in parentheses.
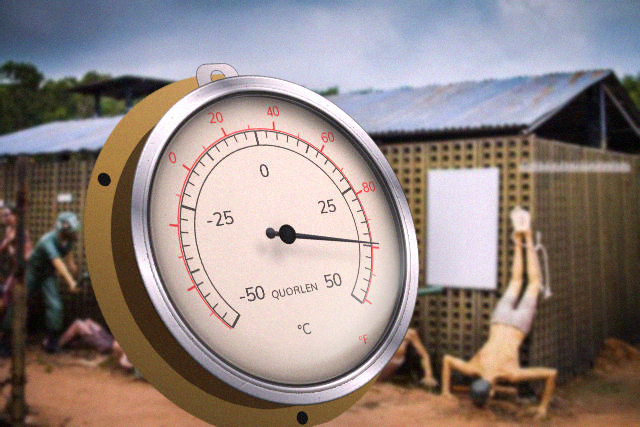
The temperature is 37.5 (°C)
